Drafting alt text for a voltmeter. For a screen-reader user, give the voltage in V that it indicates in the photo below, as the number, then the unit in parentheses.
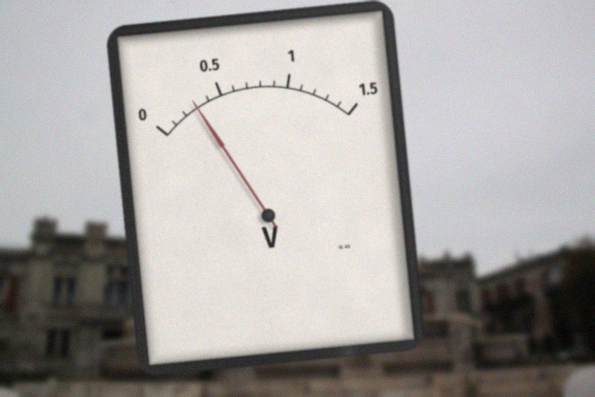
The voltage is 0.3 (V)
